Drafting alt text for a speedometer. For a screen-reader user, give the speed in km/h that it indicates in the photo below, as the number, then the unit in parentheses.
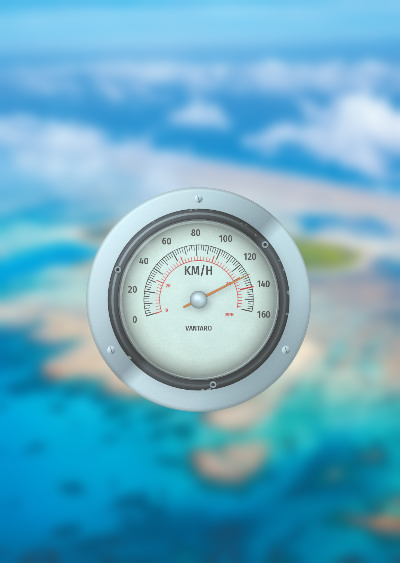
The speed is 130 (km/h)
